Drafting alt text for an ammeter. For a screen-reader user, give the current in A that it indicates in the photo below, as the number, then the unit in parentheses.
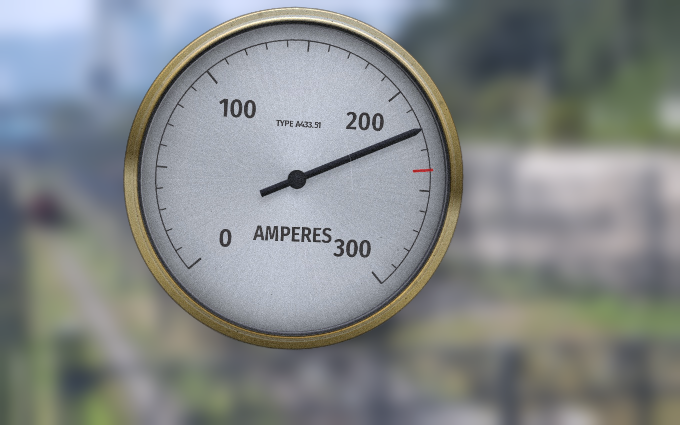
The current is 220 (A)
